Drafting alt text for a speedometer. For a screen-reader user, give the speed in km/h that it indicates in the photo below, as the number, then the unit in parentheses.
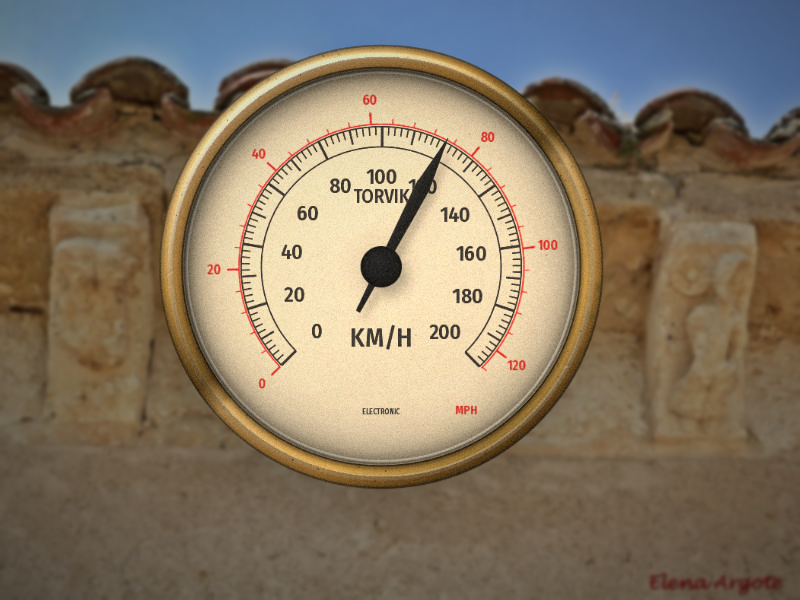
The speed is 120 (km/h)
